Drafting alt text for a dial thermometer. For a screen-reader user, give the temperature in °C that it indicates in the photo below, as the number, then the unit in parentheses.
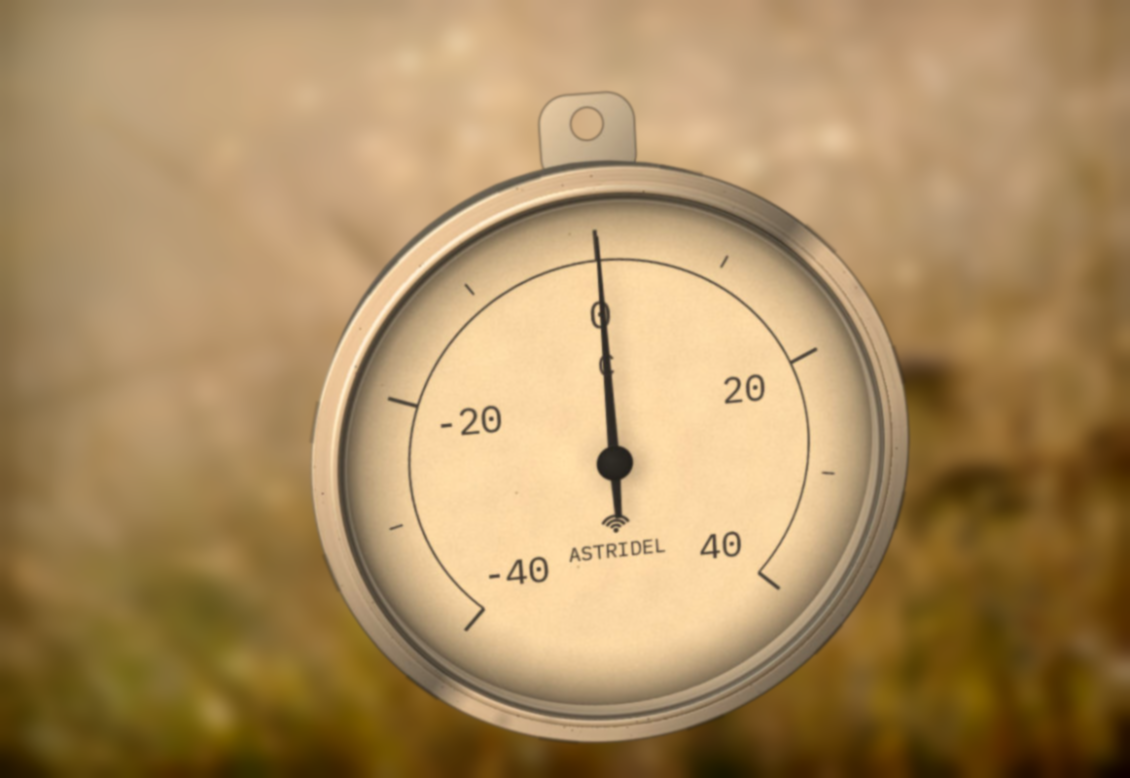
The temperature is 0 (°C)
